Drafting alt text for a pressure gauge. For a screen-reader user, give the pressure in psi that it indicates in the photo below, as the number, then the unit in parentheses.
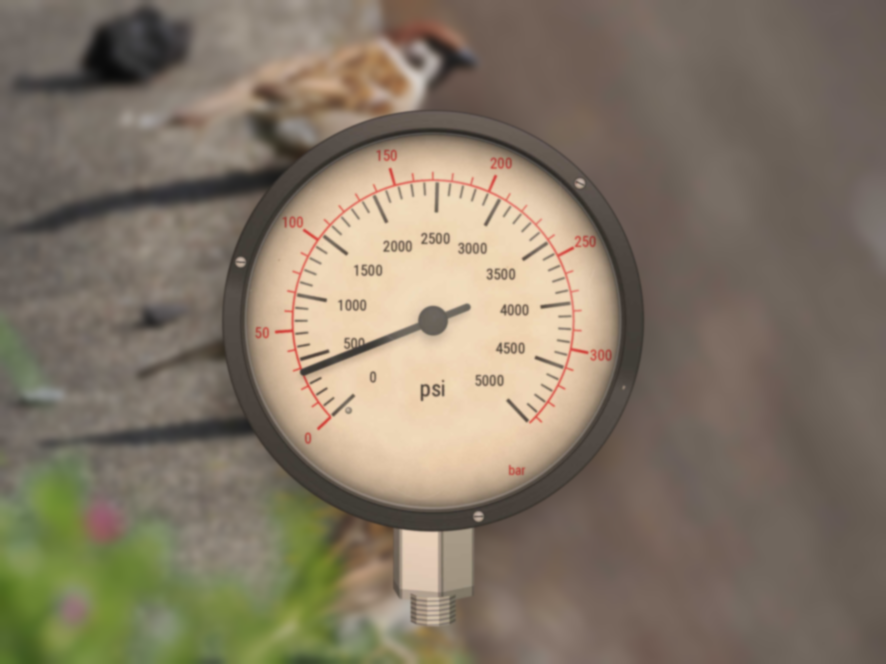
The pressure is 400 (psi)
